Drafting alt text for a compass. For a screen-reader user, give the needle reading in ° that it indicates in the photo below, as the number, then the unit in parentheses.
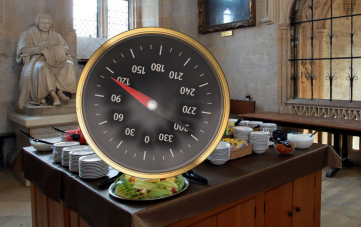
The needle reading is 115 (°)
